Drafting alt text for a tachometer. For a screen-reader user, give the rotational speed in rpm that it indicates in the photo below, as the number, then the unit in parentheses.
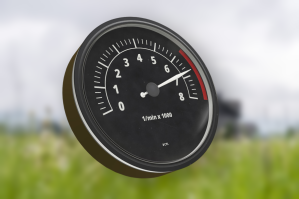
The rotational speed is 6800 (rpm)
